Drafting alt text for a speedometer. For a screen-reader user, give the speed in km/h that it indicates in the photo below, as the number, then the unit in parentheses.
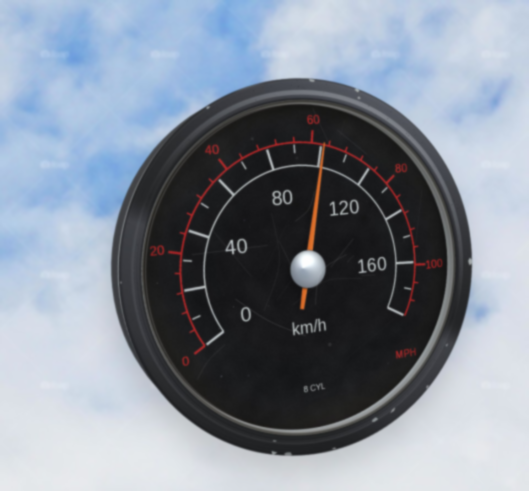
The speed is 100 (km/h)
